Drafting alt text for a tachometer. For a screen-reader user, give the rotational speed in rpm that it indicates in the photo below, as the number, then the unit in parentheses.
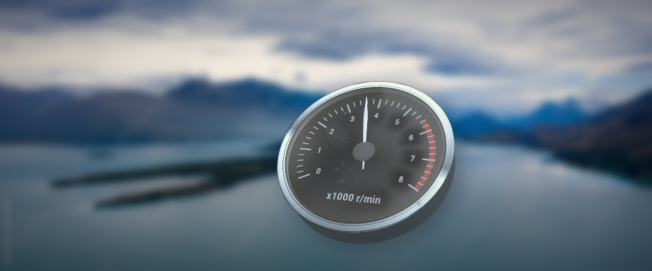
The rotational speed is 3600 (rpm)
